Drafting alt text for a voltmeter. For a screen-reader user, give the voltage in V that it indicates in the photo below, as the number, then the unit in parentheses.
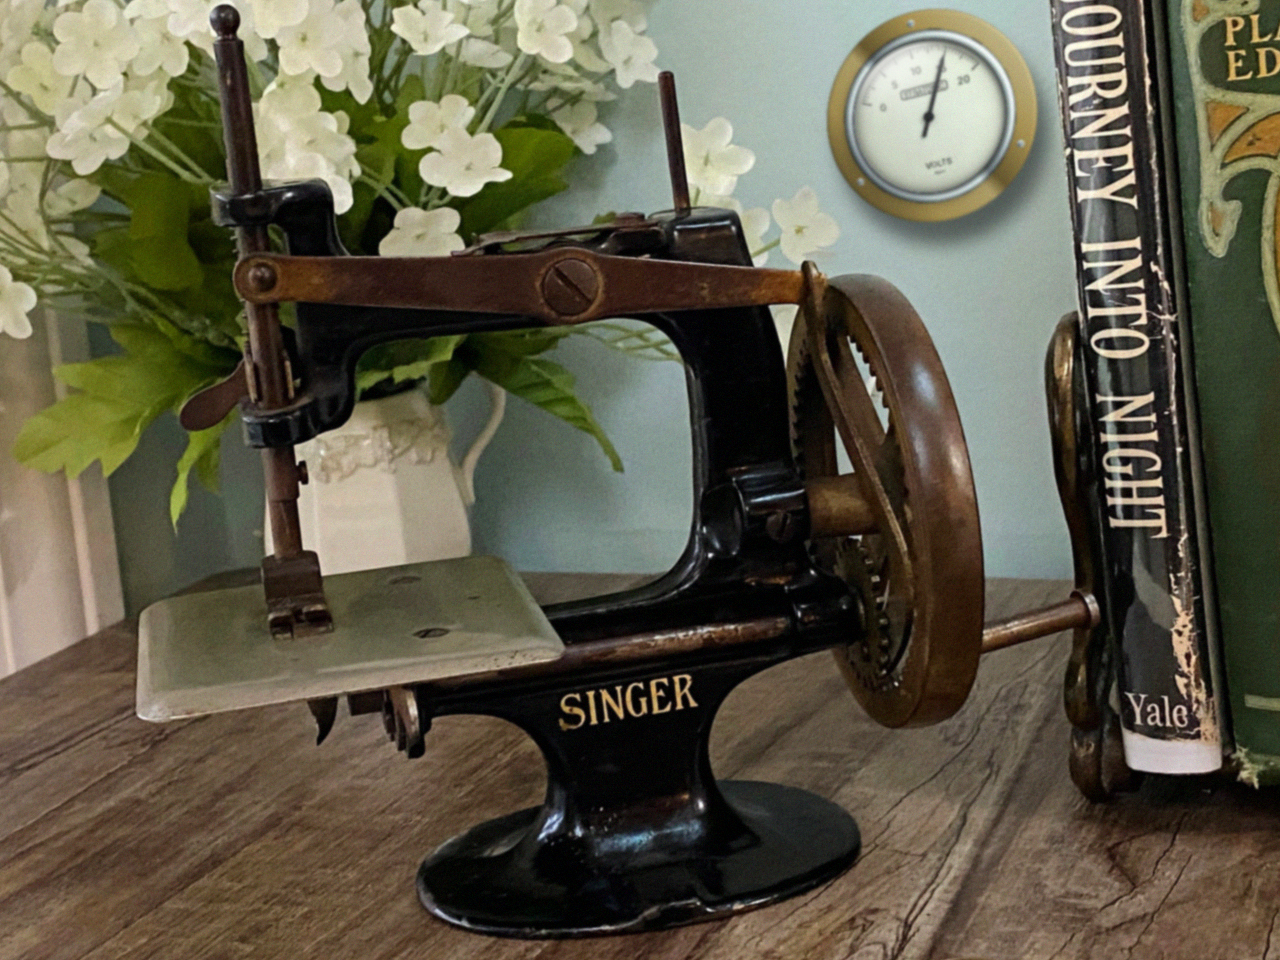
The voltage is 15 (V)
